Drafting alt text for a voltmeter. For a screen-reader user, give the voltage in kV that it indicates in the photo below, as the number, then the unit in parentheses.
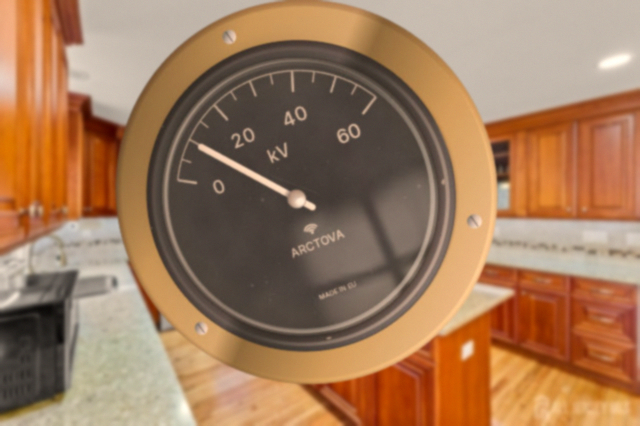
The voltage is 10 (kV)
